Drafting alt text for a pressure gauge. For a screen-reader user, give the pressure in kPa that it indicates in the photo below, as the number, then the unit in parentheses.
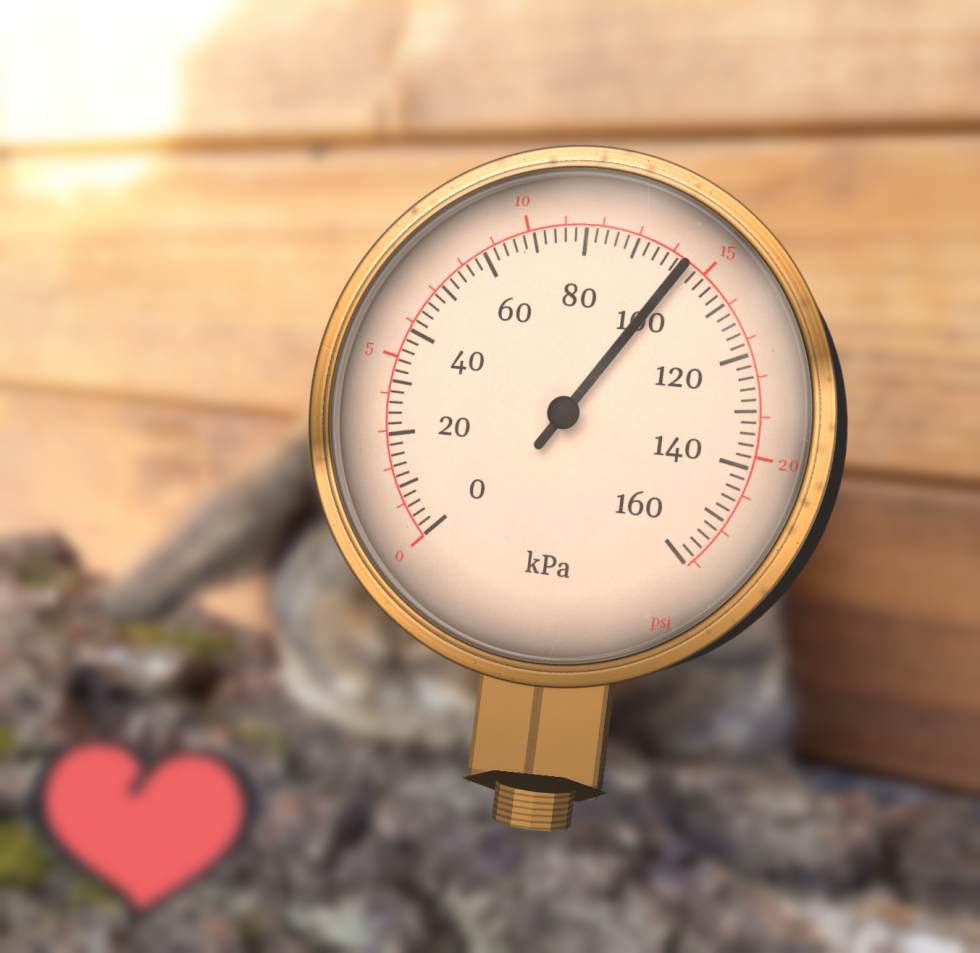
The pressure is 100 (kPa)
